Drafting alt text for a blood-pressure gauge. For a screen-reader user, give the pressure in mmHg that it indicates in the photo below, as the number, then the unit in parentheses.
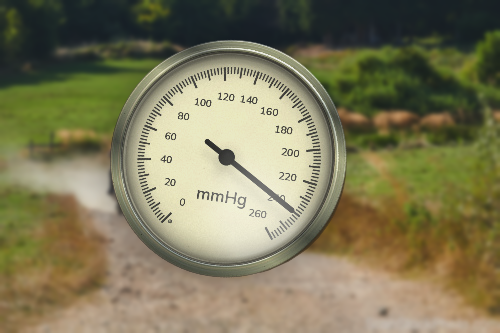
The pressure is 240 (mmHg)
